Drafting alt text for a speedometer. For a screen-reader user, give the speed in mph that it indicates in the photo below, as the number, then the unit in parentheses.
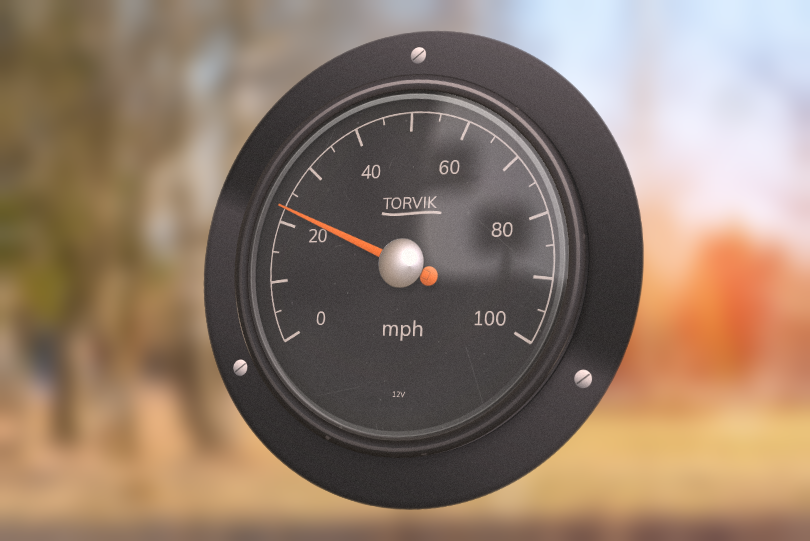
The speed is 22.5 (mph)
